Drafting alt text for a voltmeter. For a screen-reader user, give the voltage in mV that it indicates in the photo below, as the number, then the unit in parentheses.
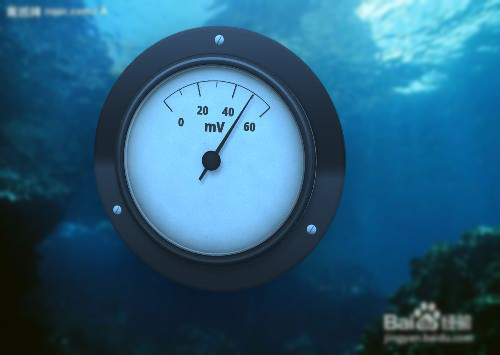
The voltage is 50 (mV)
